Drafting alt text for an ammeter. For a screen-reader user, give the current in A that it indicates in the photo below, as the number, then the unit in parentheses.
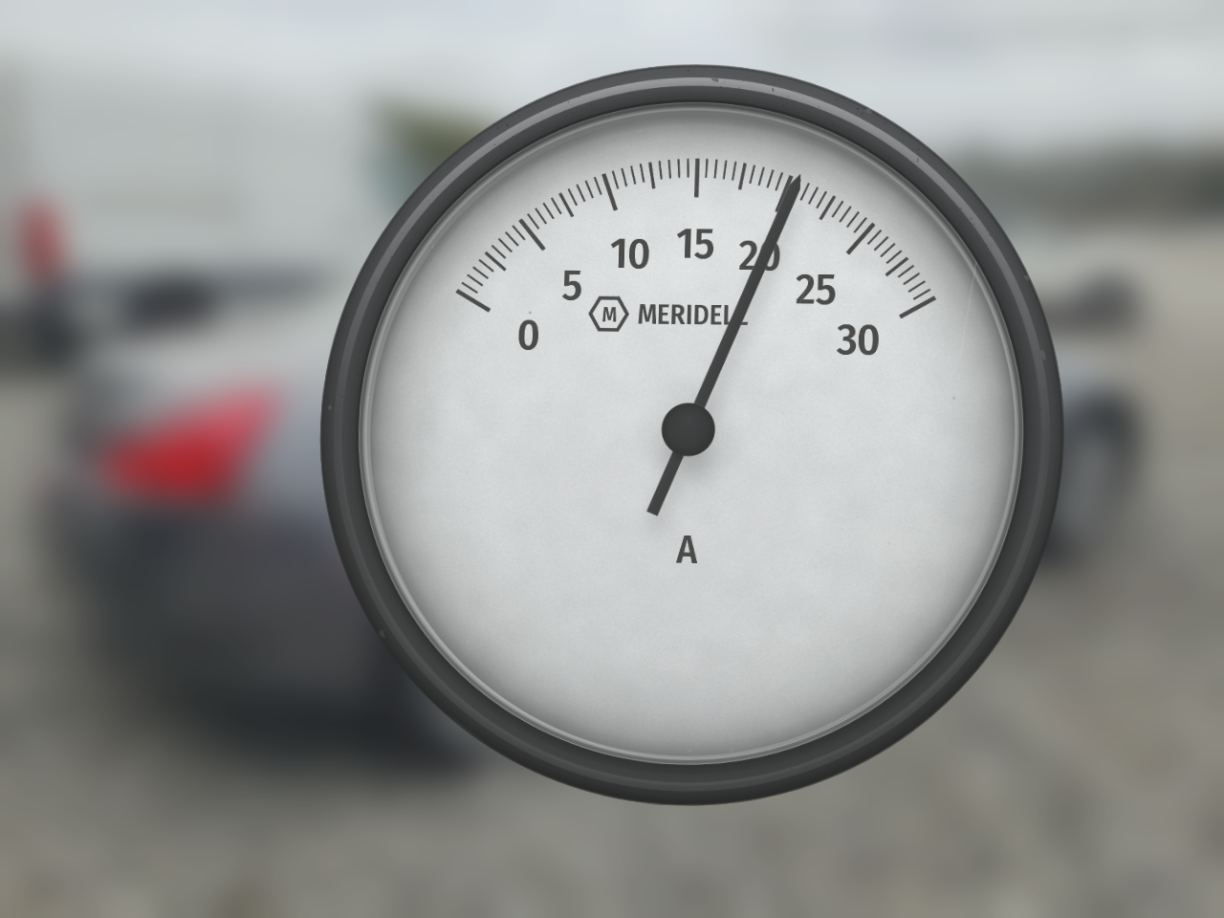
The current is 20.5 (A)
